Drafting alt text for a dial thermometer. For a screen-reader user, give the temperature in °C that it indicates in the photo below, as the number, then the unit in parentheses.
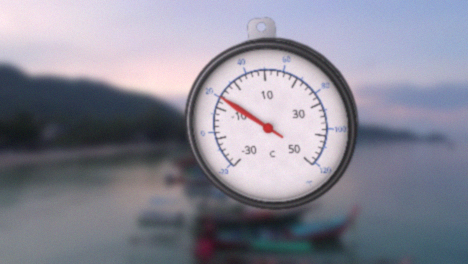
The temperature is -6 (°C)
